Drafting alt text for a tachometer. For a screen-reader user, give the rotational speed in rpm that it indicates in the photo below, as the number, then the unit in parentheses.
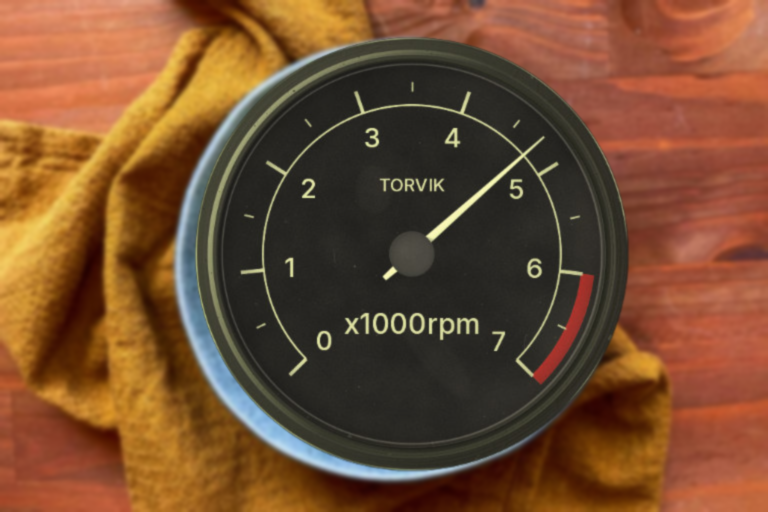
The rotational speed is 4750 (rpm)
